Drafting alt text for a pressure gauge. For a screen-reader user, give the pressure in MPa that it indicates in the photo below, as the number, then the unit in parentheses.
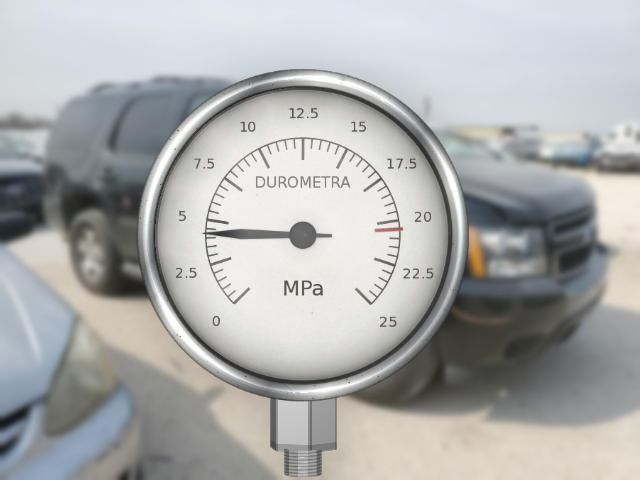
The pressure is 4.25 (MPa)
